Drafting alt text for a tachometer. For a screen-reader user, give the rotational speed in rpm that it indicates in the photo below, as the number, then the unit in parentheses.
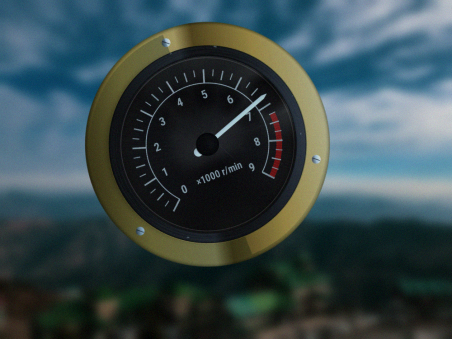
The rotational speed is 6750 (rpm)
